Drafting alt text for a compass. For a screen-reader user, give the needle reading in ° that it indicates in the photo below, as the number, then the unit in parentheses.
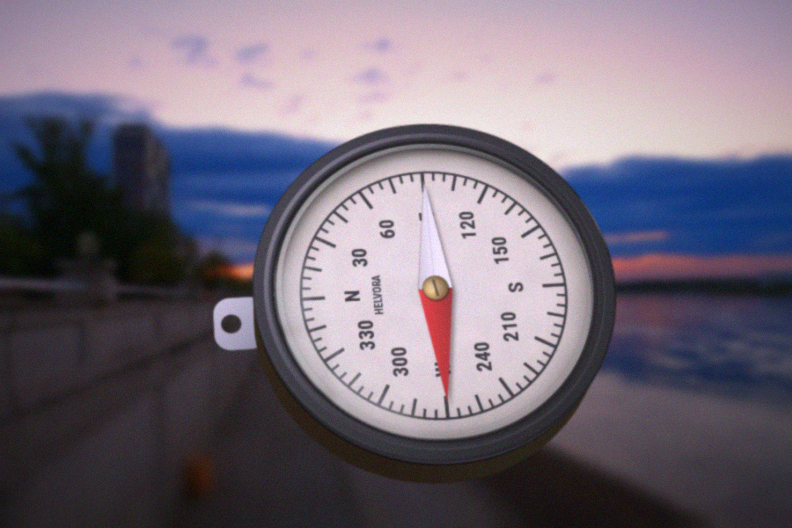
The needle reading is 270 (°)
